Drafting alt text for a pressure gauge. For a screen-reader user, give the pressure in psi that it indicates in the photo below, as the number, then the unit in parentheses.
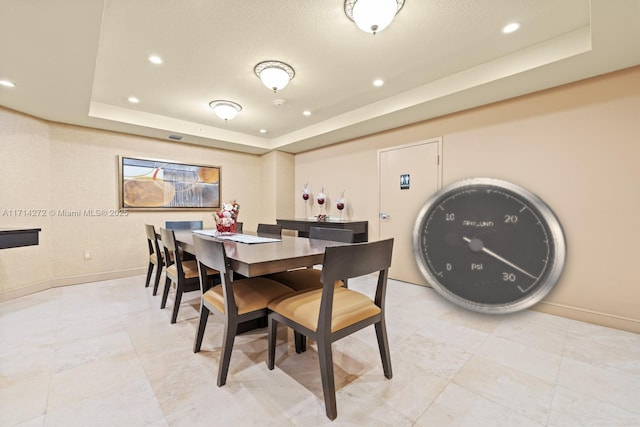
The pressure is 28 (psi)
